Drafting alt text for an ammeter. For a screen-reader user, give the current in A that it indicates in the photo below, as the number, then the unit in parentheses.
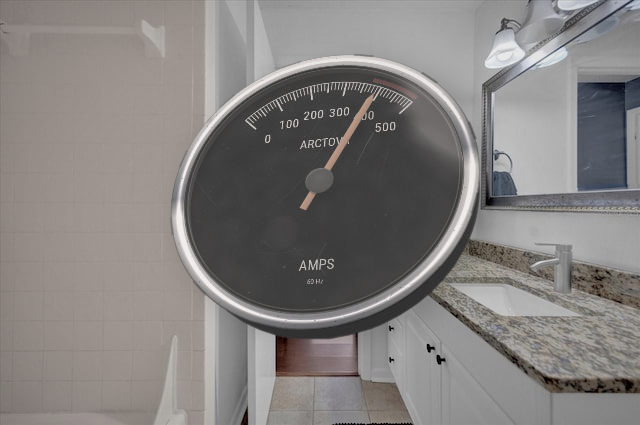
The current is 400 (A)
